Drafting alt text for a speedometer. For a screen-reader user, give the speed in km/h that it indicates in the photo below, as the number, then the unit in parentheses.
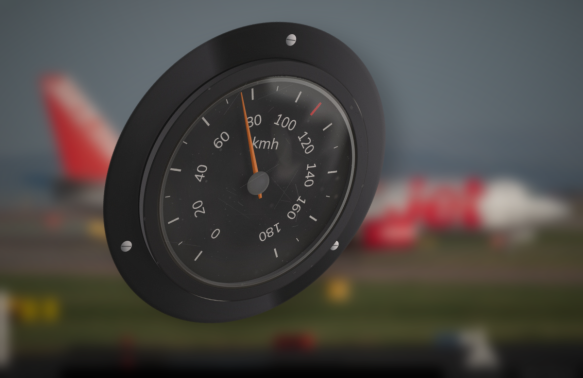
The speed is 75 (km/h)
